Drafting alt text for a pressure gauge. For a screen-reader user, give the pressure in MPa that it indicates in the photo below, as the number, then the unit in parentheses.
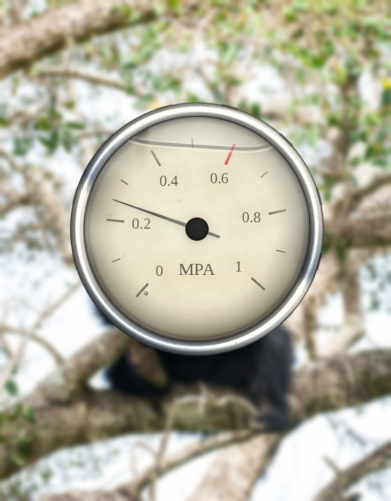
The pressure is 0.25 (MPa)
